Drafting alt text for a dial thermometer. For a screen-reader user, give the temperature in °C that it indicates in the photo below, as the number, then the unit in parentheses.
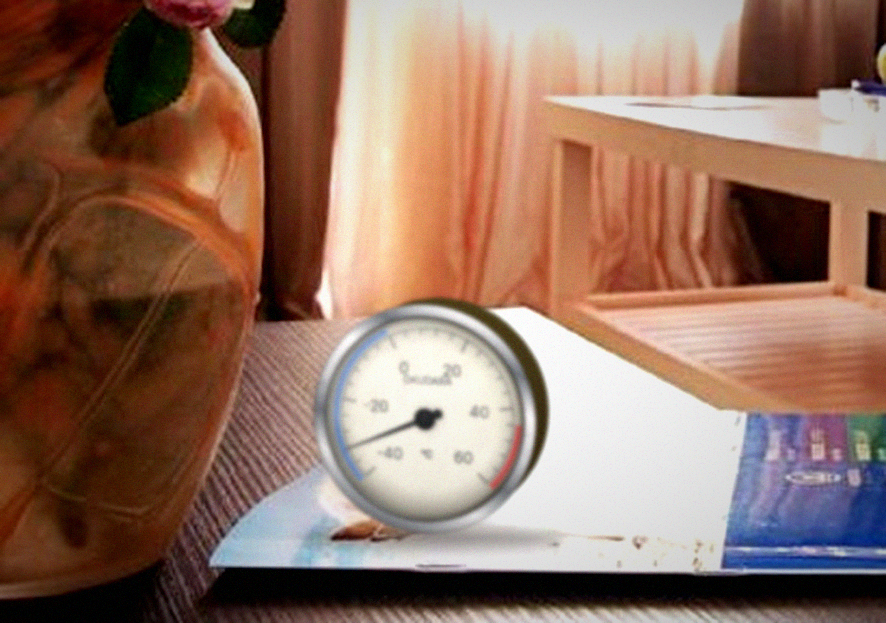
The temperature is -32 (°C)
